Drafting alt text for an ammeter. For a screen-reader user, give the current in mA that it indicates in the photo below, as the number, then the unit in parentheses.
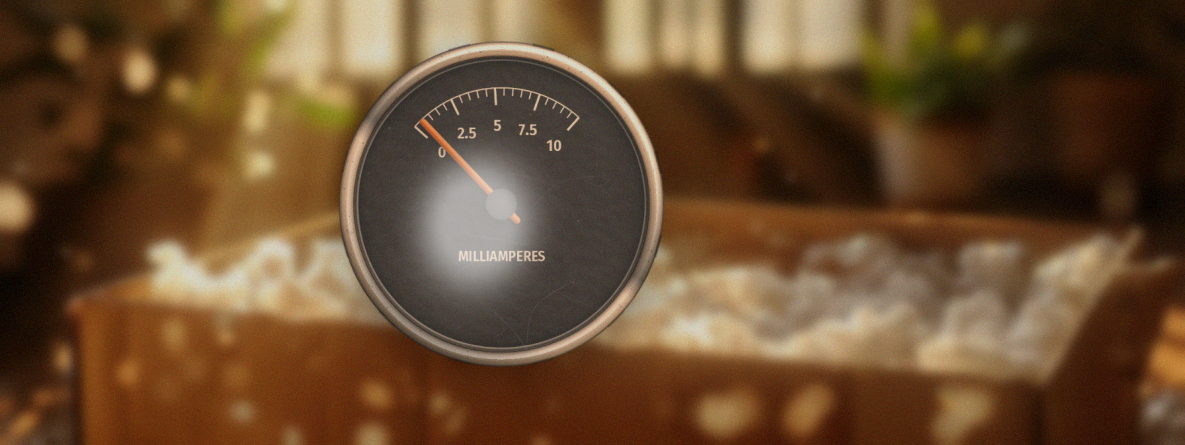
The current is 0.5 (mA)
